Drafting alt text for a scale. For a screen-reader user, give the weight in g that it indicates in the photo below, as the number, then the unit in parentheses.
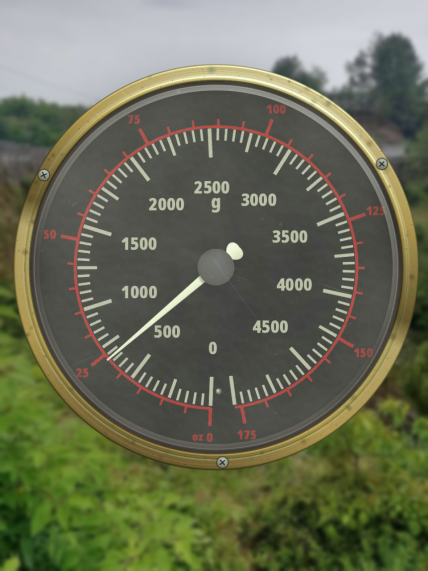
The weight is 675 (g)
